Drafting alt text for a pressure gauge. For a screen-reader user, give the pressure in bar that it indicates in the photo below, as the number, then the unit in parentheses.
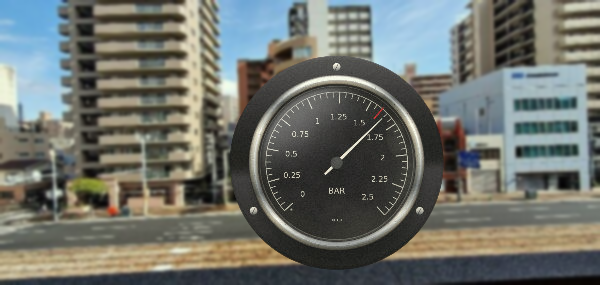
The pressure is 1.65 (bar)
